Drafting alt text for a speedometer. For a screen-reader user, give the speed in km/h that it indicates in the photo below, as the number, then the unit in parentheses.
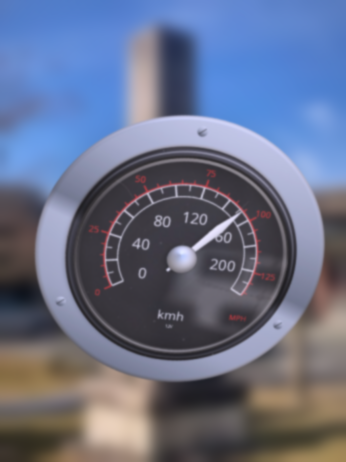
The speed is 150 (km/h)
